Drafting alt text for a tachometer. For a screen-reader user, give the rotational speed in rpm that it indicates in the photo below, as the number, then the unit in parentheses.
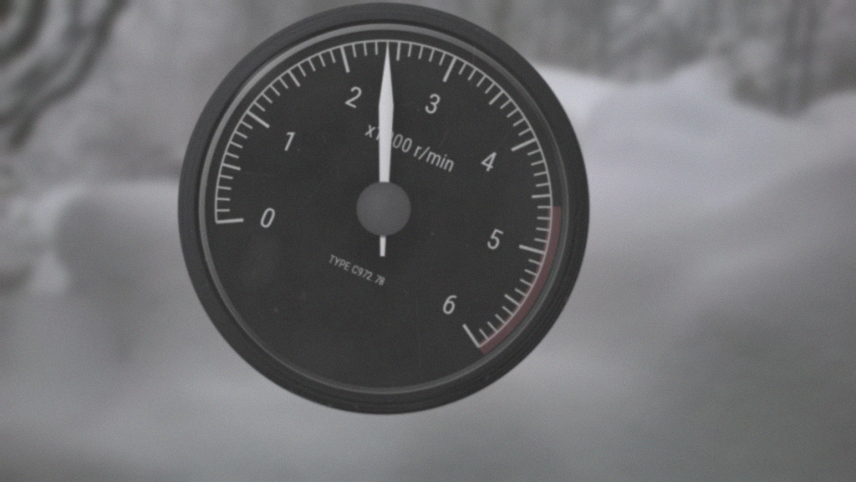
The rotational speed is 2400 (rpm)
